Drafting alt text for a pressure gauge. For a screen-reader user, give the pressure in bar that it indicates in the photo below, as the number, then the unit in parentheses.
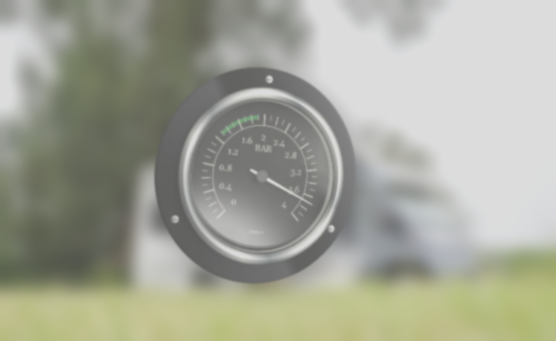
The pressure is 3.7 (bar)
